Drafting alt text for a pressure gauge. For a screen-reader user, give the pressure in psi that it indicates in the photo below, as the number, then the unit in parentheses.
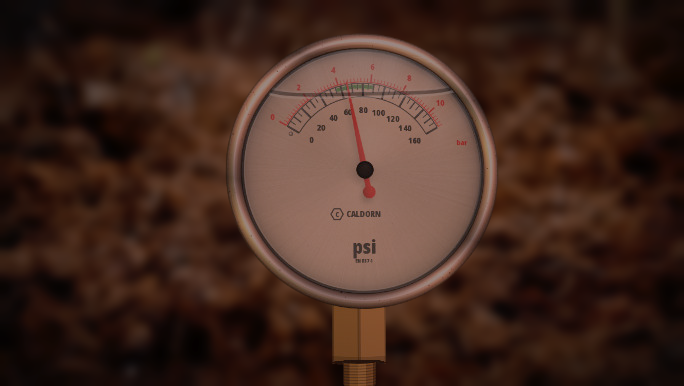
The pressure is 65 (psi)
